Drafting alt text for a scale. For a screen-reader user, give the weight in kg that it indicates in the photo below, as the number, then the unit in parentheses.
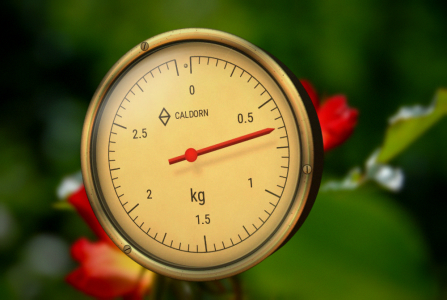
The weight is 0.65 (kg)
